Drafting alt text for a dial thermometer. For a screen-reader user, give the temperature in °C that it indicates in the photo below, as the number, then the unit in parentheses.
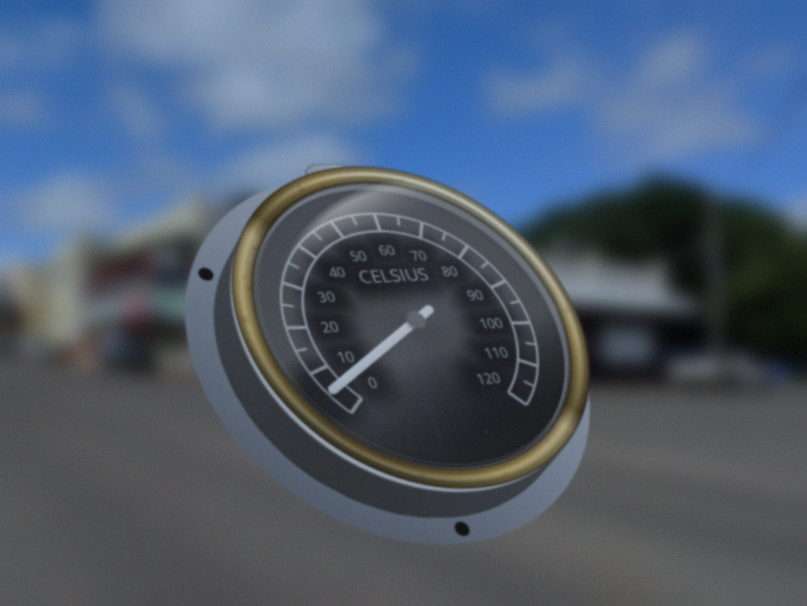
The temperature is 5 (°C)
